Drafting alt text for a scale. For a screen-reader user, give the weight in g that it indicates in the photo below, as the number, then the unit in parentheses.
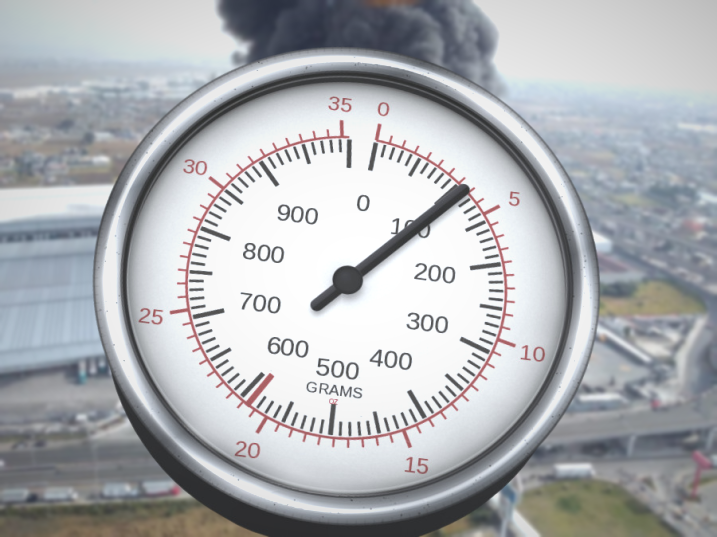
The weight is 110 (g)
